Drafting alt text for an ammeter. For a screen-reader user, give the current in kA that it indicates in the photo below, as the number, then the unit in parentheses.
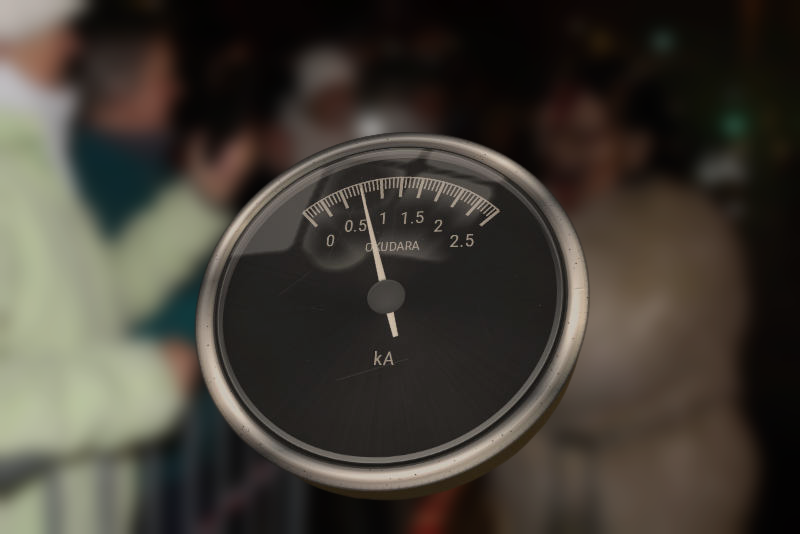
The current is 0.75 (kA)
